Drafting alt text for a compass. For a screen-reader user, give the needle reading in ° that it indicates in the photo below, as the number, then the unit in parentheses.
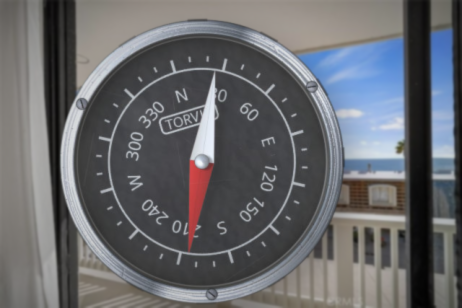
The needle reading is 205 (°)
